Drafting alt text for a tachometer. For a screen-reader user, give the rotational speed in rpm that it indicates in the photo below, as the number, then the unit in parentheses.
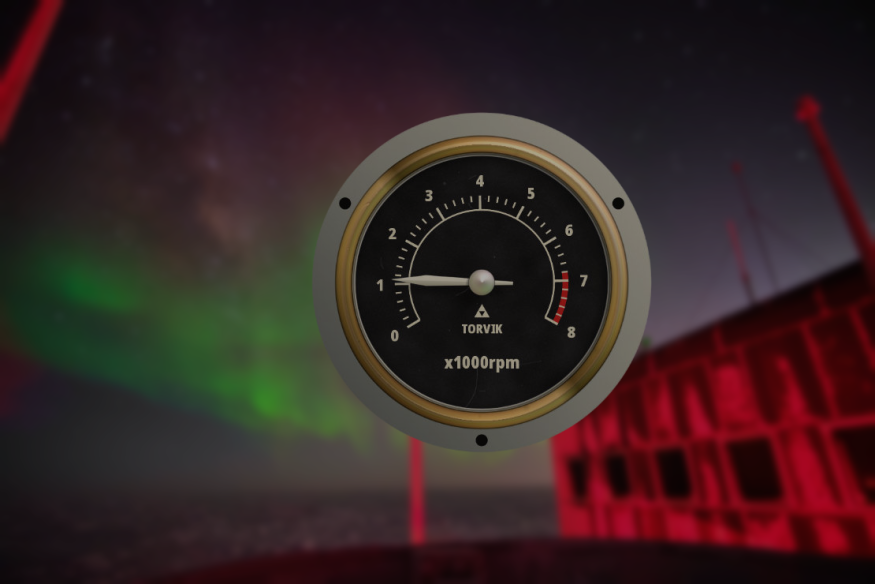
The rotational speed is 1100 (rpm)
